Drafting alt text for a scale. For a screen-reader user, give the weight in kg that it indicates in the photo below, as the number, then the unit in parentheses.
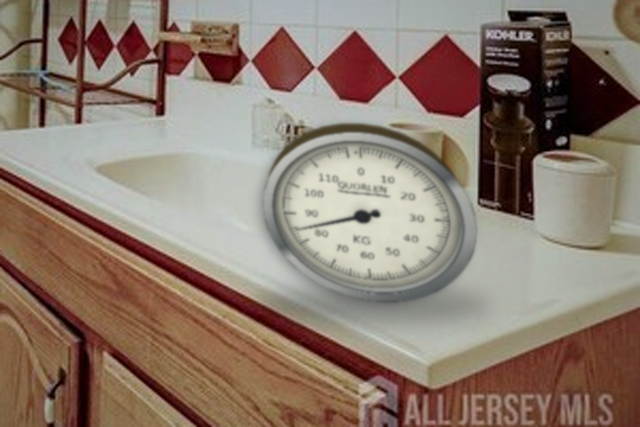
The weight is 85 (kg)
